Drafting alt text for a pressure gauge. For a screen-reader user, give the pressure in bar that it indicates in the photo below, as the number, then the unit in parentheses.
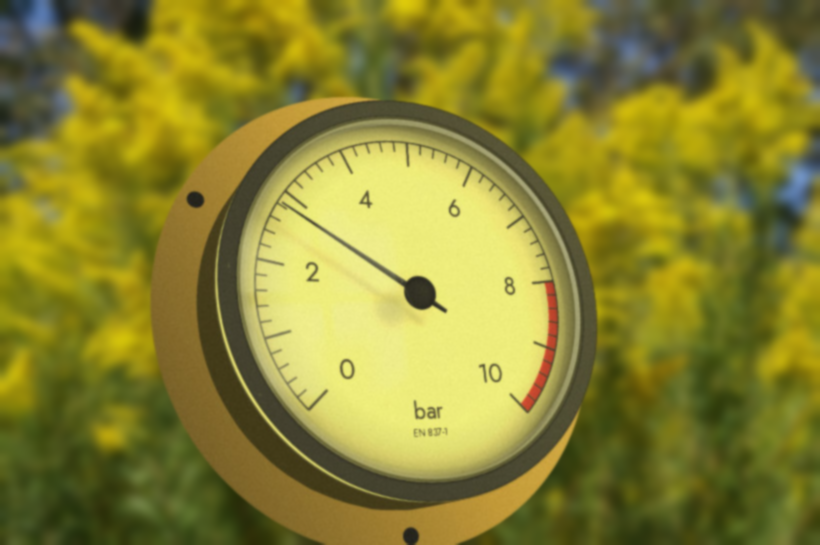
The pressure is 2.8 (bar)
